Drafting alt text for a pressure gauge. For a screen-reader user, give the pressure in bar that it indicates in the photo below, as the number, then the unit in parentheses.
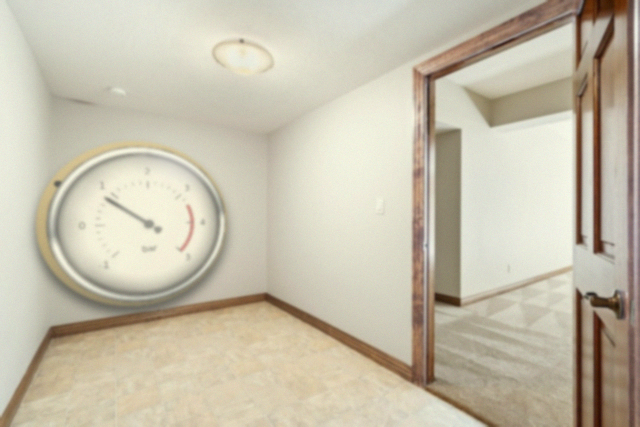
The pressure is 0.8 (bar)
